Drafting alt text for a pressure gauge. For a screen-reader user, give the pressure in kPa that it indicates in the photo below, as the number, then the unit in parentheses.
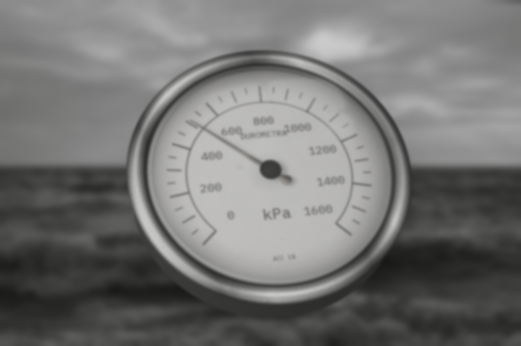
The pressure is 500 (kPa)
